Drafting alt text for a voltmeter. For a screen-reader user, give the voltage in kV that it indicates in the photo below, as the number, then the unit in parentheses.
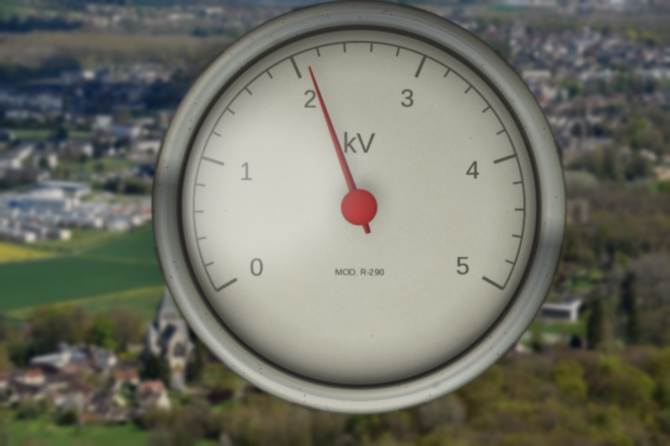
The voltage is 2.1 (kV)
